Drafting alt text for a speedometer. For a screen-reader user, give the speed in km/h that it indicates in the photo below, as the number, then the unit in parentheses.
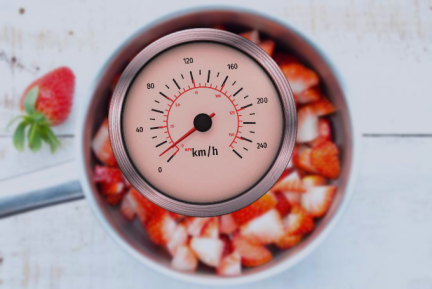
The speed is 10 (km/h)
